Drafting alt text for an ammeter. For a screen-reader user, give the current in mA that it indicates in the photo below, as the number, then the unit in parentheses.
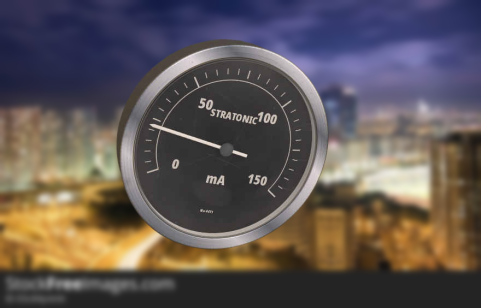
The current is 22.5 (mA)
